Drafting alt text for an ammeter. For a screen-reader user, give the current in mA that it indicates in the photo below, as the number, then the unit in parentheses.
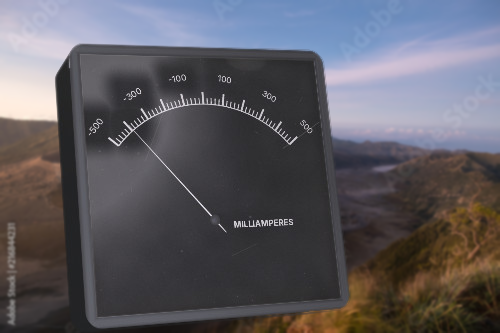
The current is -400 (mA)
